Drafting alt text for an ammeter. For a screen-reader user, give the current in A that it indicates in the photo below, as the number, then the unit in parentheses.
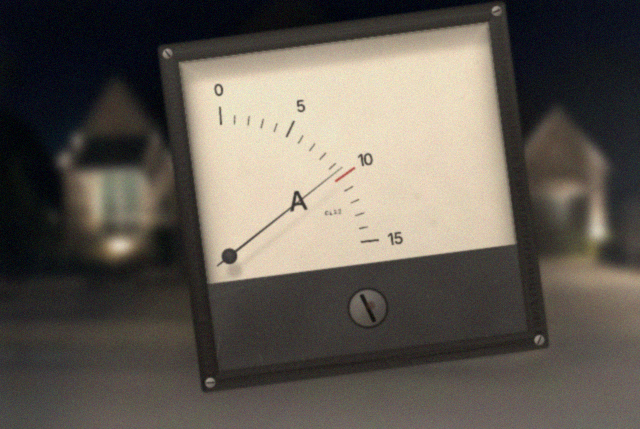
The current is 9.5 (A)
